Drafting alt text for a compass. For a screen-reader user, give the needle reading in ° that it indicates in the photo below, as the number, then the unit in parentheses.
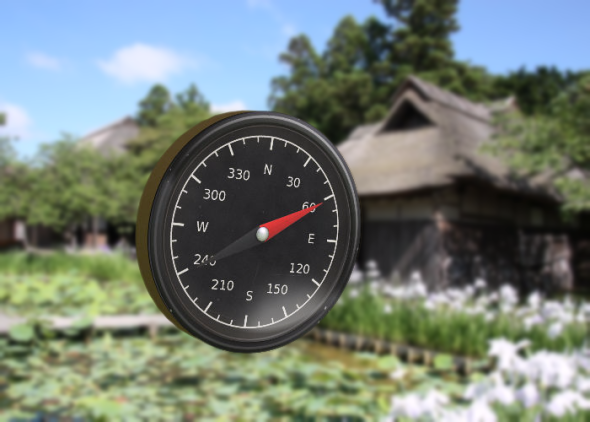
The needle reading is 60 (°)
